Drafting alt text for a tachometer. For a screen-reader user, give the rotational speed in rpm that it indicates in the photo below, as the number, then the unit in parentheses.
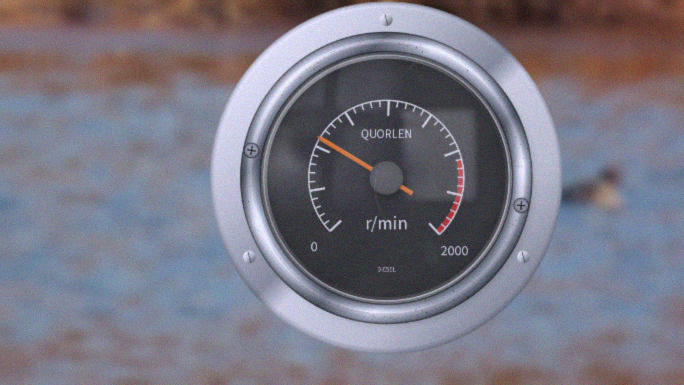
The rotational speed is 550 (rpm)
